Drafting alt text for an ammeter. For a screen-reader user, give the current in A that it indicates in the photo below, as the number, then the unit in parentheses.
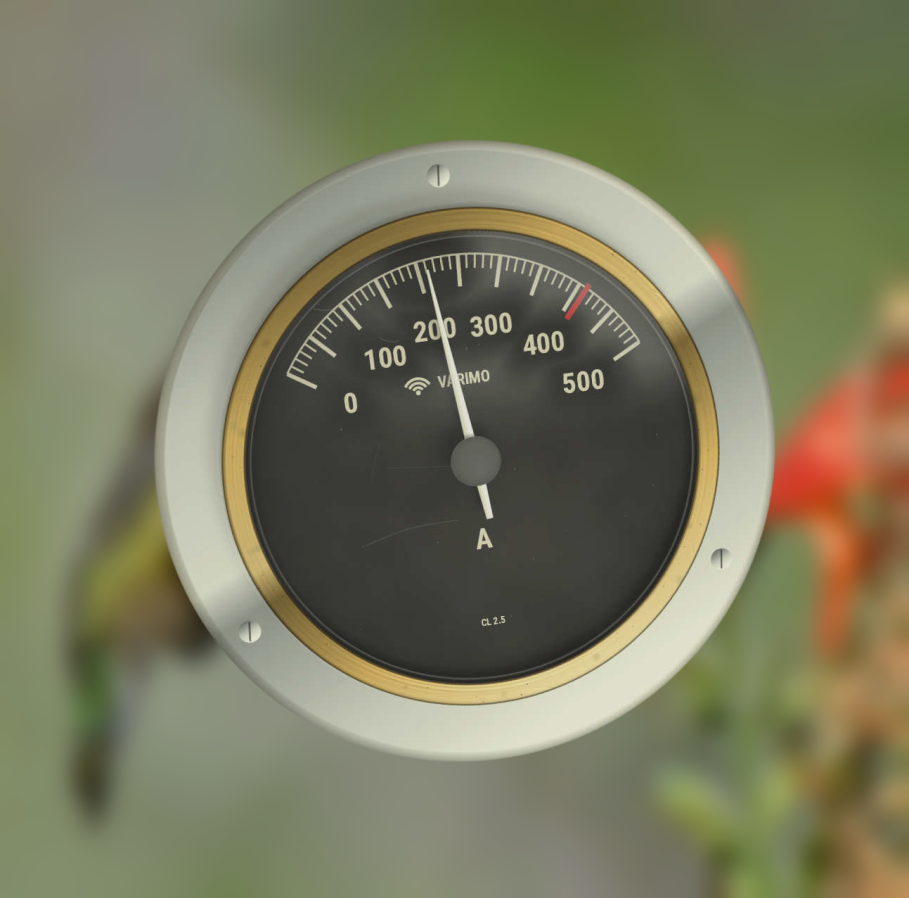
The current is 210 (A)
